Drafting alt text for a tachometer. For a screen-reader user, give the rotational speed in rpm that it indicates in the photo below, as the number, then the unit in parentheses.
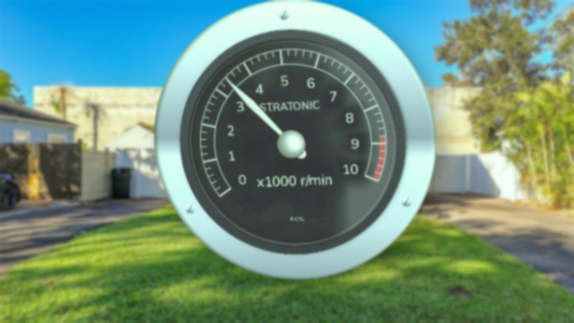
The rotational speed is 3400 (rpm)
